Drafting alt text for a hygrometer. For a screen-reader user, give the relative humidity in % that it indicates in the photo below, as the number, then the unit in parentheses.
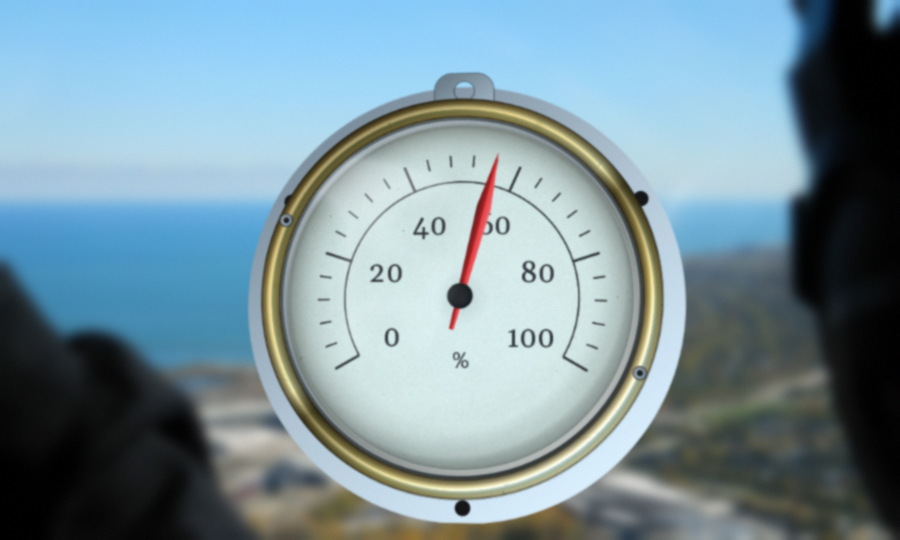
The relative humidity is 56 (%)
